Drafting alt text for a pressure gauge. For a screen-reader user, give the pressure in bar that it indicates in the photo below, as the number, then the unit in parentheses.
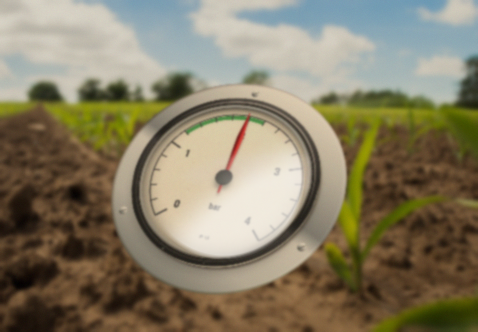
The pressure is 2 (bar)
